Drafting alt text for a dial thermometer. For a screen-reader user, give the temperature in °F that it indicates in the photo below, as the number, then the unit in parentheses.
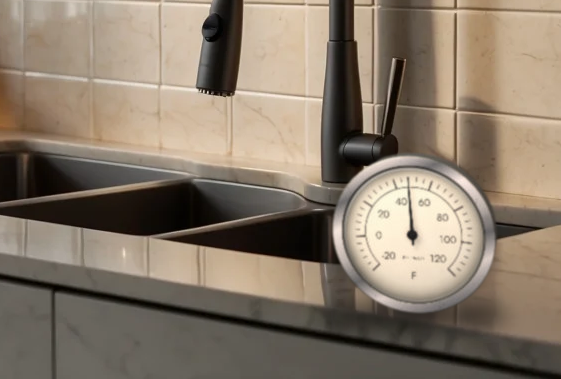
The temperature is 48 (°F)
